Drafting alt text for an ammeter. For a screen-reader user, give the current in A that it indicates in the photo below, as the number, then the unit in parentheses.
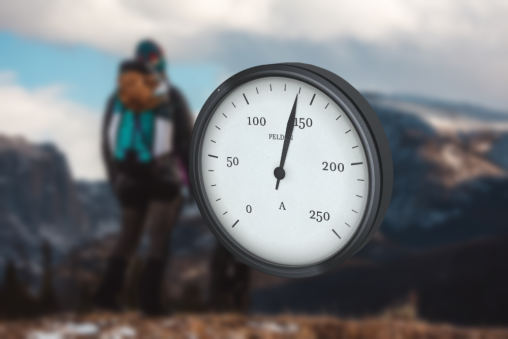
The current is 140 (A)
